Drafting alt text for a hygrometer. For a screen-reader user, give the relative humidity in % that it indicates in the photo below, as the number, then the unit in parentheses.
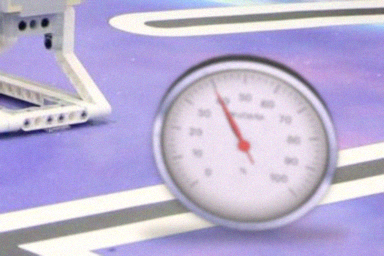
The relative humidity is 40 (%)
